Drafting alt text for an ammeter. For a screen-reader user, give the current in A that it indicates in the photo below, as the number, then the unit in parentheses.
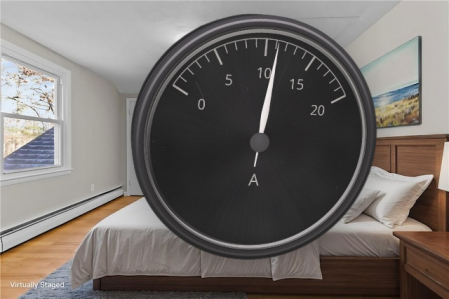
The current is 11 (A)
